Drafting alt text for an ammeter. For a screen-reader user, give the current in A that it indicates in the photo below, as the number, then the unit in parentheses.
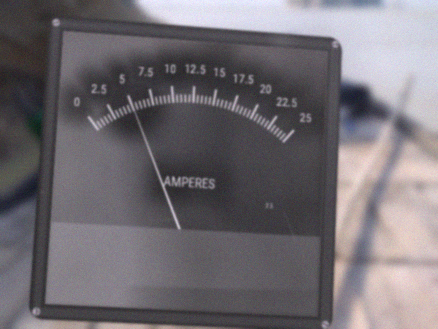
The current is 5 (A)
